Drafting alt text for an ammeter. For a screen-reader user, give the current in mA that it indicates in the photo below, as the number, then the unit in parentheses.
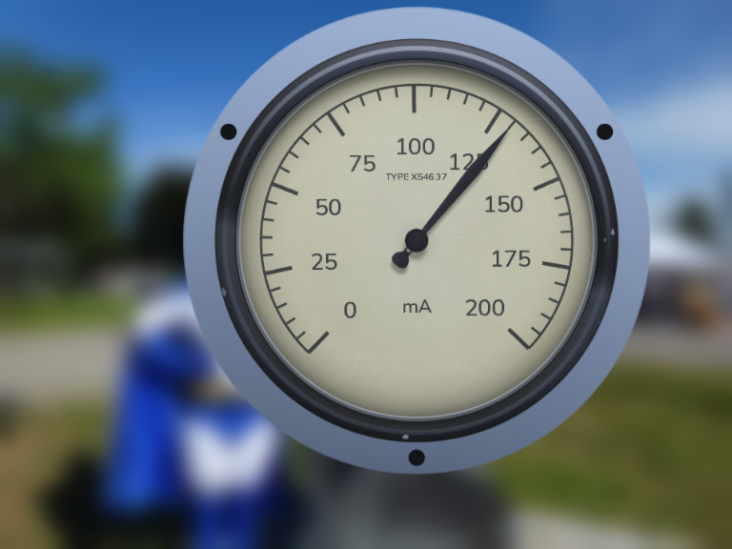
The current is 130 (mA)
